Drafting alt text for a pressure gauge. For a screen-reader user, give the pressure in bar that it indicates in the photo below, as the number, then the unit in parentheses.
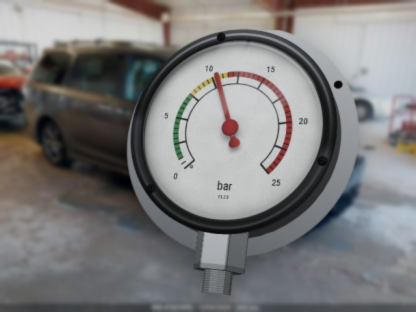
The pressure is 10.5 (bar)
